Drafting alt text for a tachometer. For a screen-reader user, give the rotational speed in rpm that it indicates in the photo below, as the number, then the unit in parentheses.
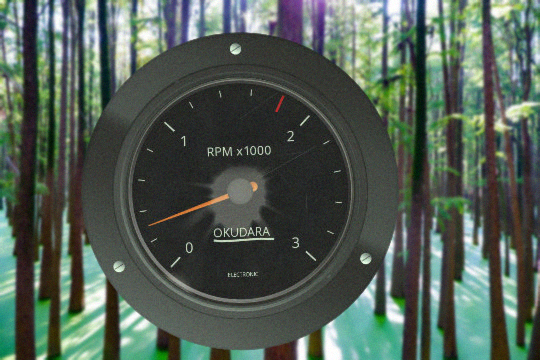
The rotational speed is 300 (rpm)
